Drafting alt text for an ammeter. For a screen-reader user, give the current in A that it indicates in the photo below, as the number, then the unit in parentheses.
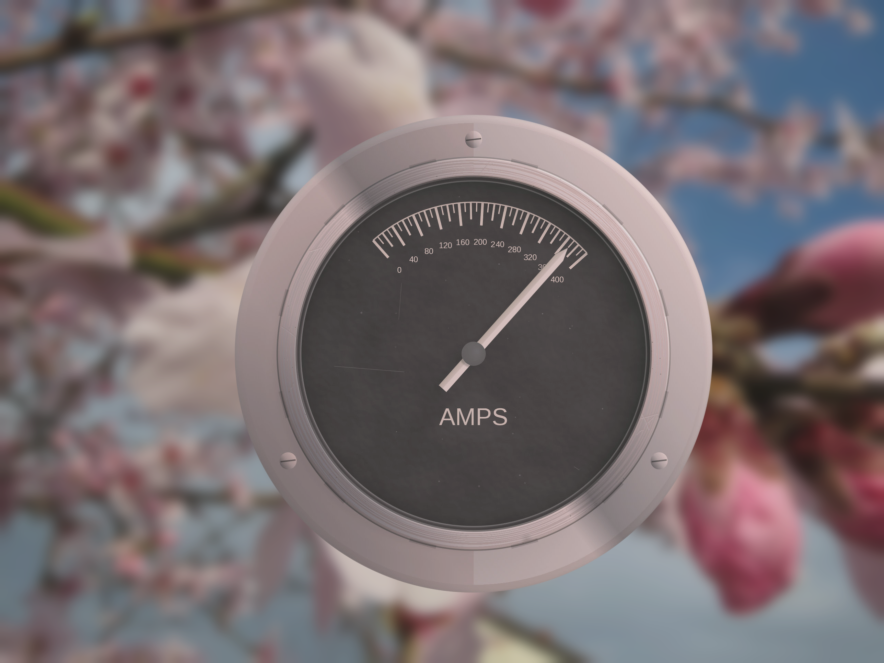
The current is 370 (A)
